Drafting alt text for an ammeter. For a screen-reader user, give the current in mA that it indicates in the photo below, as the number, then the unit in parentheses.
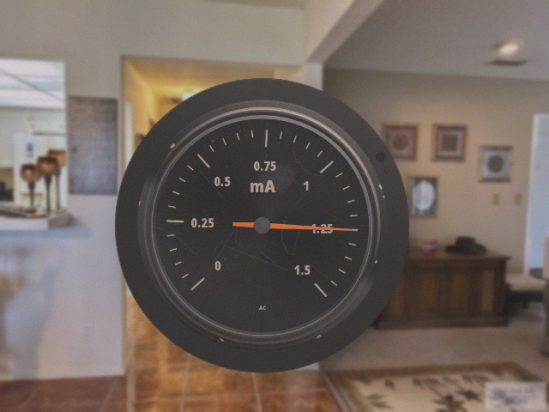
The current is 1.25 (mA)
